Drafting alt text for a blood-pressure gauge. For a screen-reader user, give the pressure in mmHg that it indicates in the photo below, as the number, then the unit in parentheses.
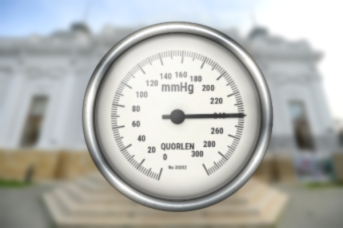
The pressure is 240 (mmHg)
